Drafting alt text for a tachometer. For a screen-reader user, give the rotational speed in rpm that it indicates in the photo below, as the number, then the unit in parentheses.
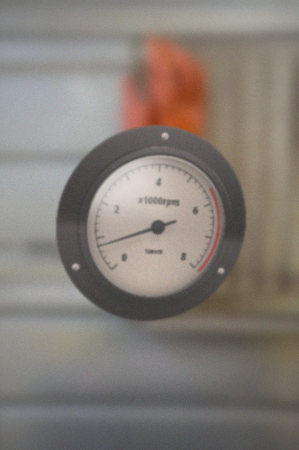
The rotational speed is 800 (rpm)
